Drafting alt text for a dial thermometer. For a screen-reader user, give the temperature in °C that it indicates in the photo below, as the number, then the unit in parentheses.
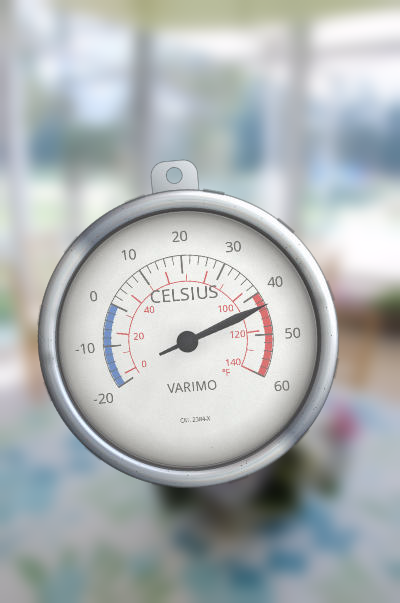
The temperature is 43 (°C)
